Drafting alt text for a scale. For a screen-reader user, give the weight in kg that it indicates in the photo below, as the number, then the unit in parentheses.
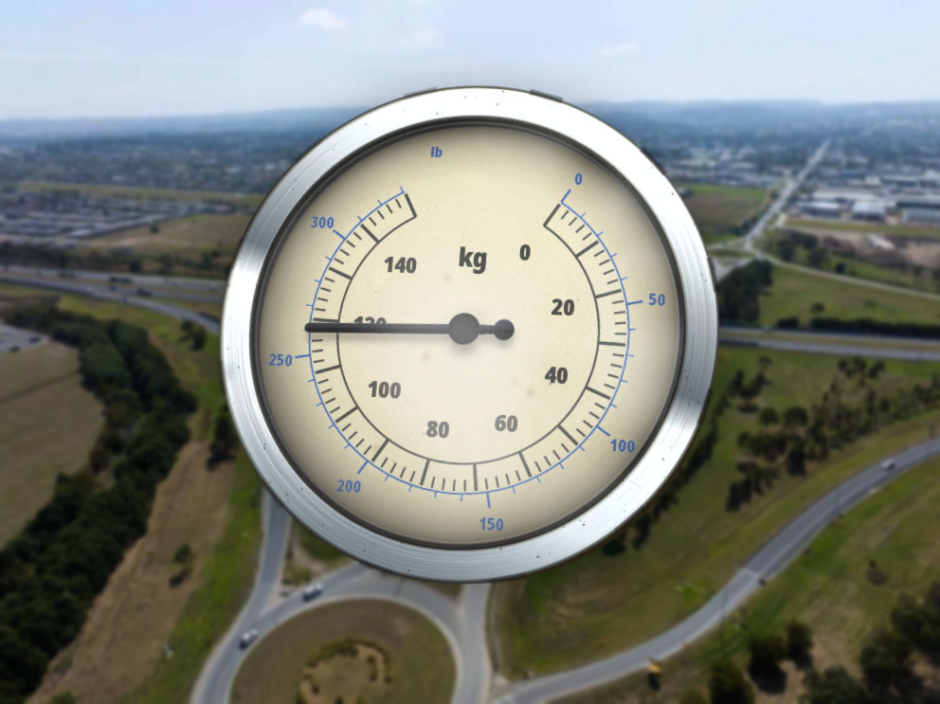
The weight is 118 (kg)
